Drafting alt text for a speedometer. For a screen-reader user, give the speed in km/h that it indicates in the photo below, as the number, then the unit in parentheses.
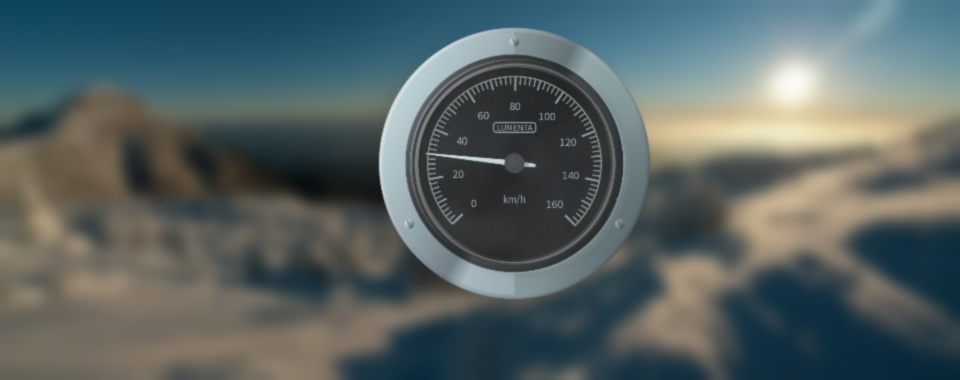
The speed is 30 (km/h)
